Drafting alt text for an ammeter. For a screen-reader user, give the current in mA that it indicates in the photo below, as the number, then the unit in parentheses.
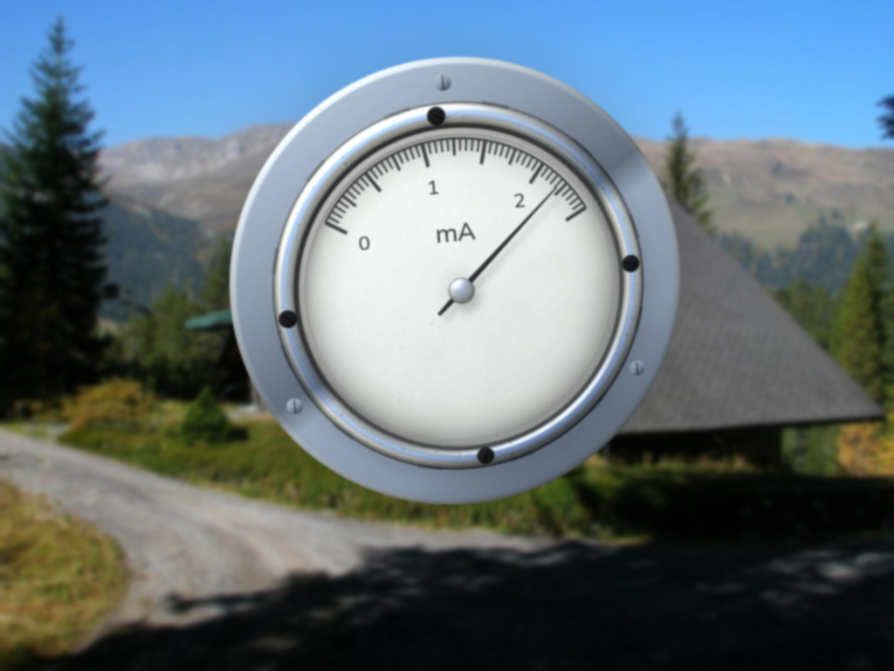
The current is 2.2 (mA)
